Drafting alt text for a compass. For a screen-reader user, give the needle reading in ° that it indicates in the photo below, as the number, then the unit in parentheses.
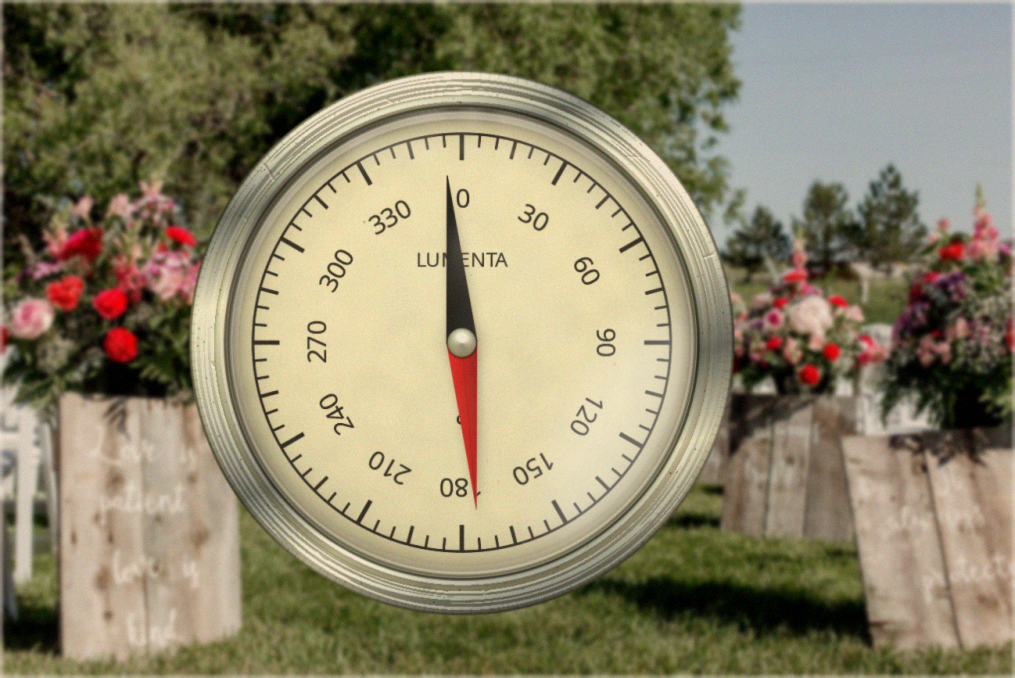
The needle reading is 175 (°)
